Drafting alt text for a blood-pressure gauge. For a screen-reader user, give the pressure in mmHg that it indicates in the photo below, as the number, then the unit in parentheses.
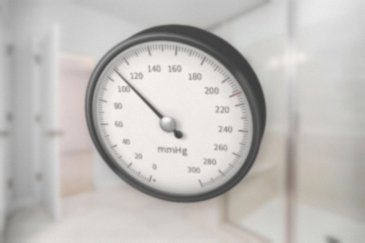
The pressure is 110 (mmHg)
